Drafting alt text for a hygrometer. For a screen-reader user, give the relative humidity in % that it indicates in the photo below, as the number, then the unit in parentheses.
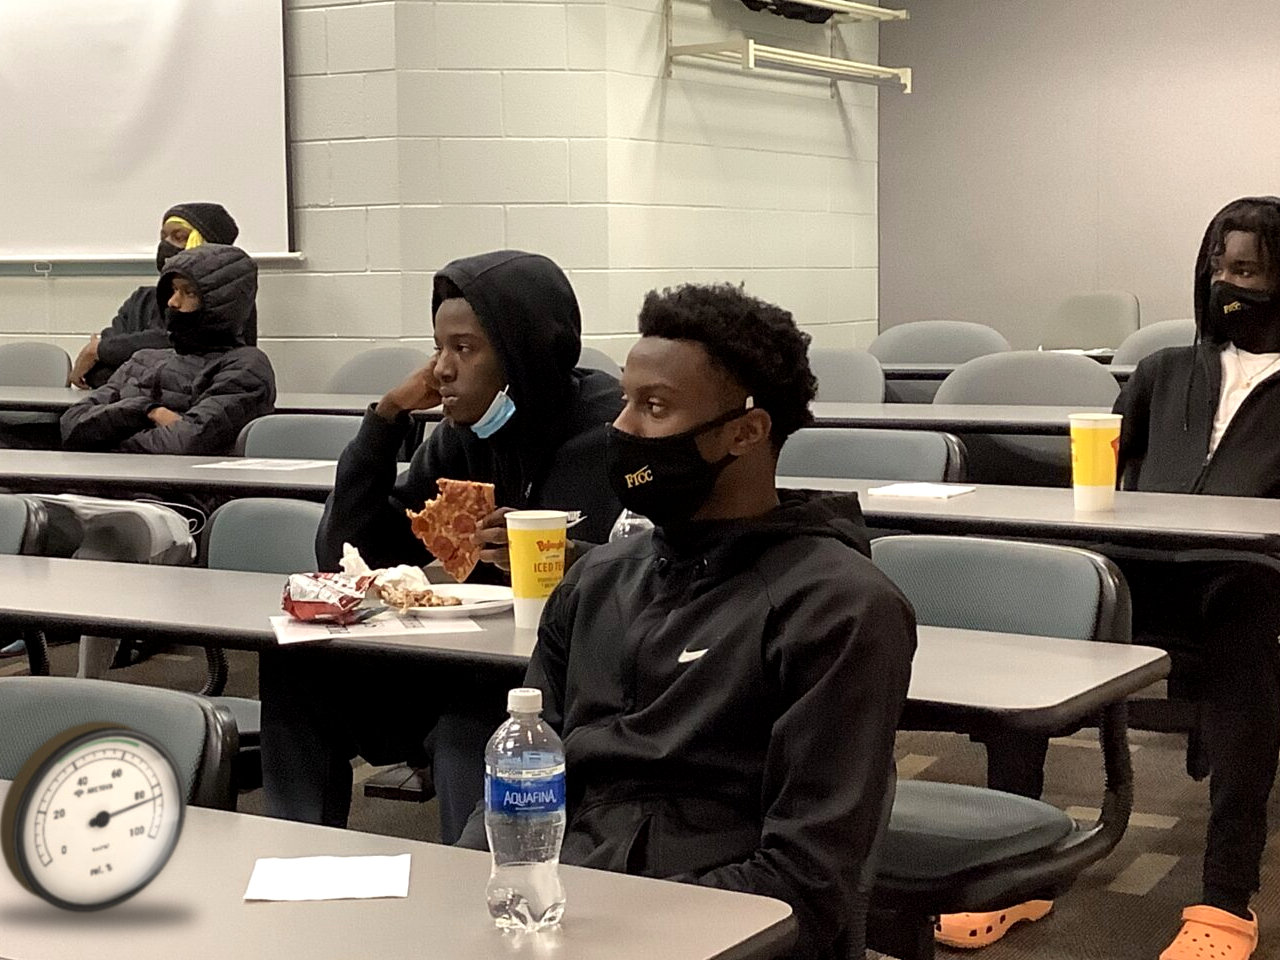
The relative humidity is 84 (%)
